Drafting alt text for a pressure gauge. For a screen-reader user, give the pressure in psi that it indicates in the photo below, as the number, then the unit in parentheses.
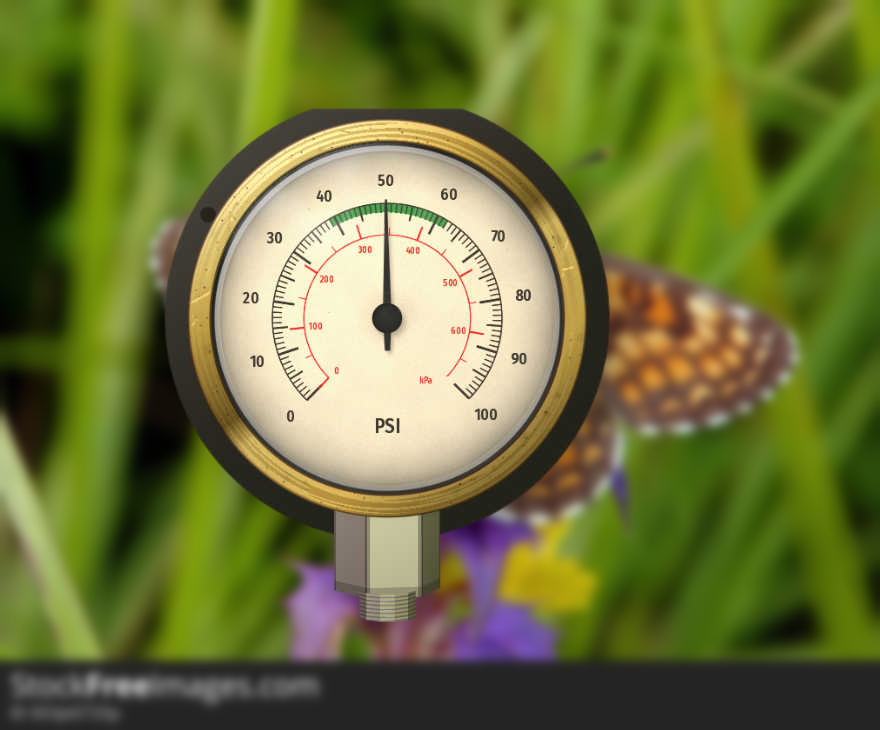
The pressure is 50 (psi)
